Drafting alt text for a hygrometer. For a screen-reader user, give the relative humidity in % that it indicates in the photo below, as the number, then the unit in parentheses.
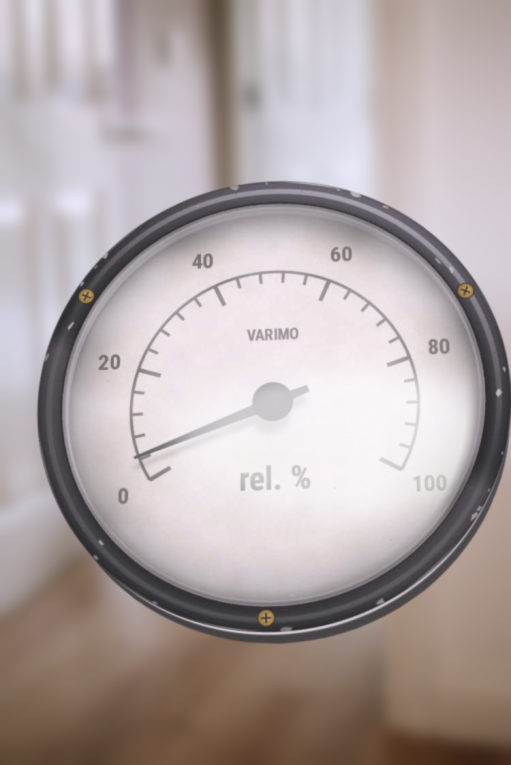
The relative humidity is 4 (%)
